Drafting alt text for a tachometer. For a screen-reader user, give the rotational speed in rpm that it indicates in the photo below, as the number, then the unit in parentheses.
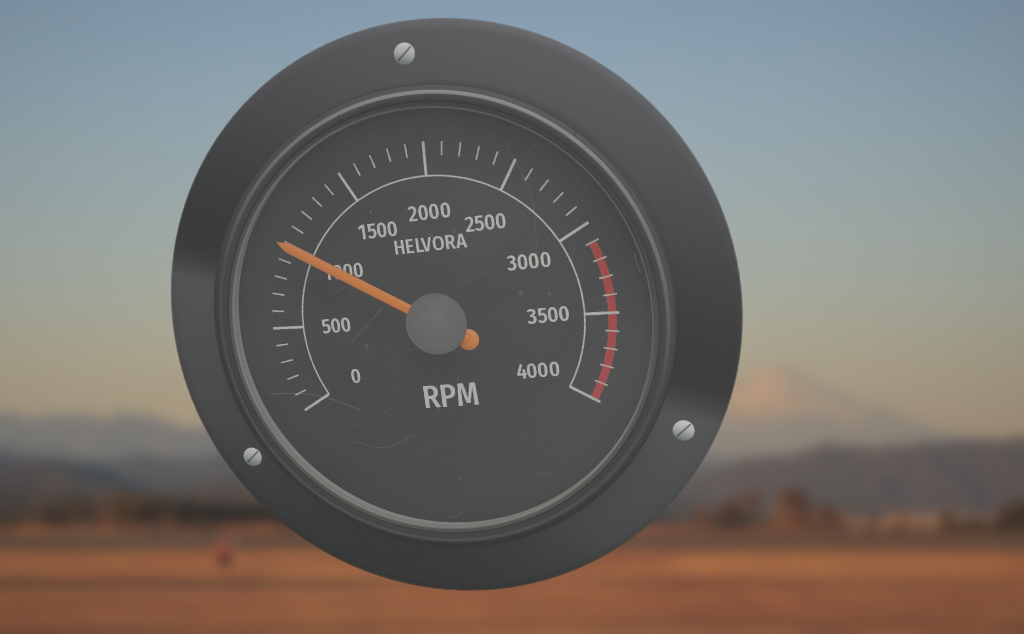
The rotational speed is 1000 (rpm)
